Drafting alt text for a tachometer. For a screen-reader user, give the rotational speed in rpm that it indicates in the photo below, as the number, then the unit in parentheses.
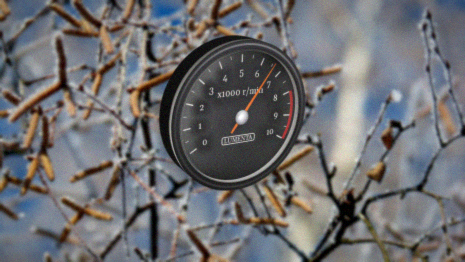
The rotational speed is 6500 (rpm)
